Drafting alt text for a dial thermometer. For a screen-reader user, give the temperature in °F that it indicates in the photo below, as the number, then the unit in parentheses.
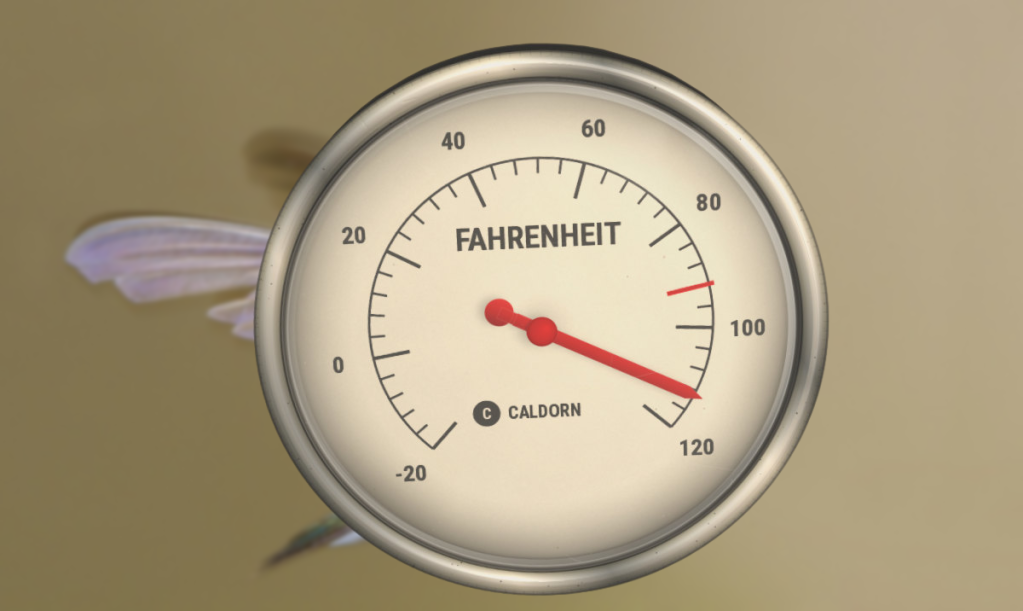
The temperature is 112 (°F)
